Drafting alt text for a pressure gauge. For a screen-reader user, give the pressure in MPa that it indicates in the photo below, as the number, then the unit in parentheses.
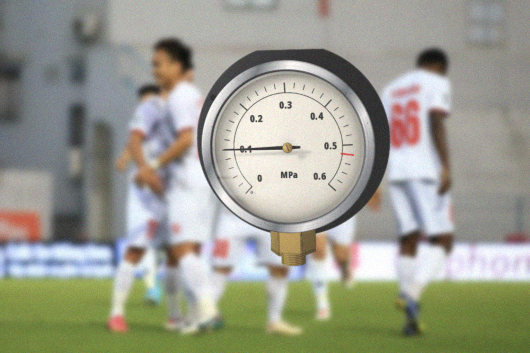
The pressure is 0.1 (MPa)
